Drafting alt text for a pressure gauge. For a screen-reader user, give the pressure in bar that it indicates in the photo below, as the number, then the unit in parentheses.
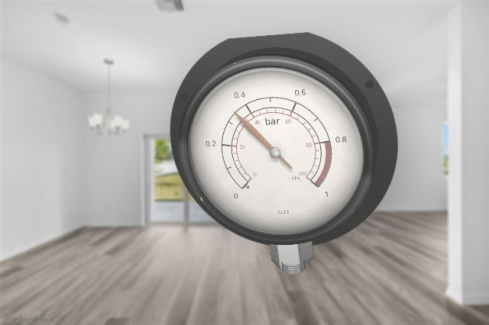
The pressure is 0.35 (bar)
